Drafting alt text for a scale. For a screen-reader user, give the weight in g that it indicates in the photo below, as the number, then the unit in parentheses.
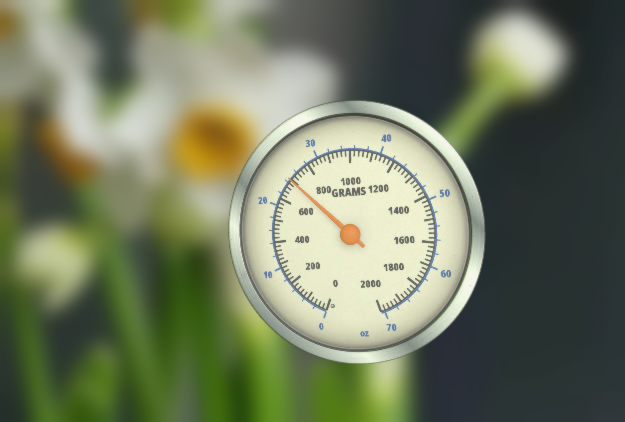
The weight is 700 (g)
